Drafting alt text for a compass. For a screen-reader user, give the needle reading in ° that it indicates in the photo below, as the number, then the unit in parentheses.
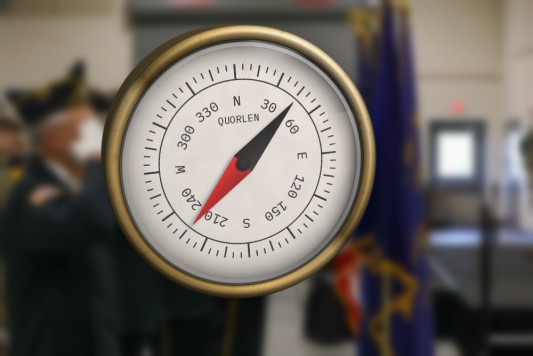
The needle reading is 225 (°)
